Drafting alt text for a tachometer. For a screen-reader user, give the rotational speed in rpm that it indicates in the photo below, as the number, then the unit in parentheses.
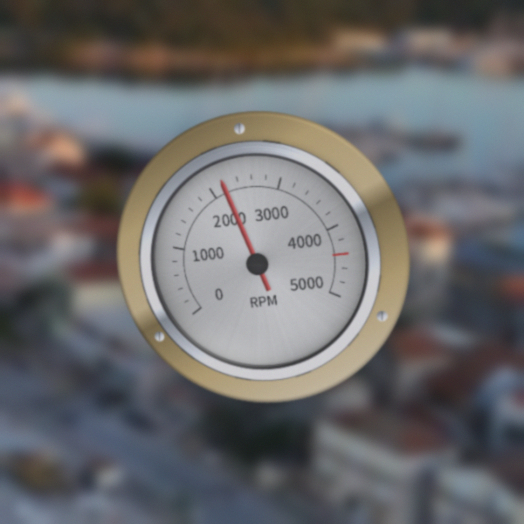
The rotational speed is 2200 (rpm)
